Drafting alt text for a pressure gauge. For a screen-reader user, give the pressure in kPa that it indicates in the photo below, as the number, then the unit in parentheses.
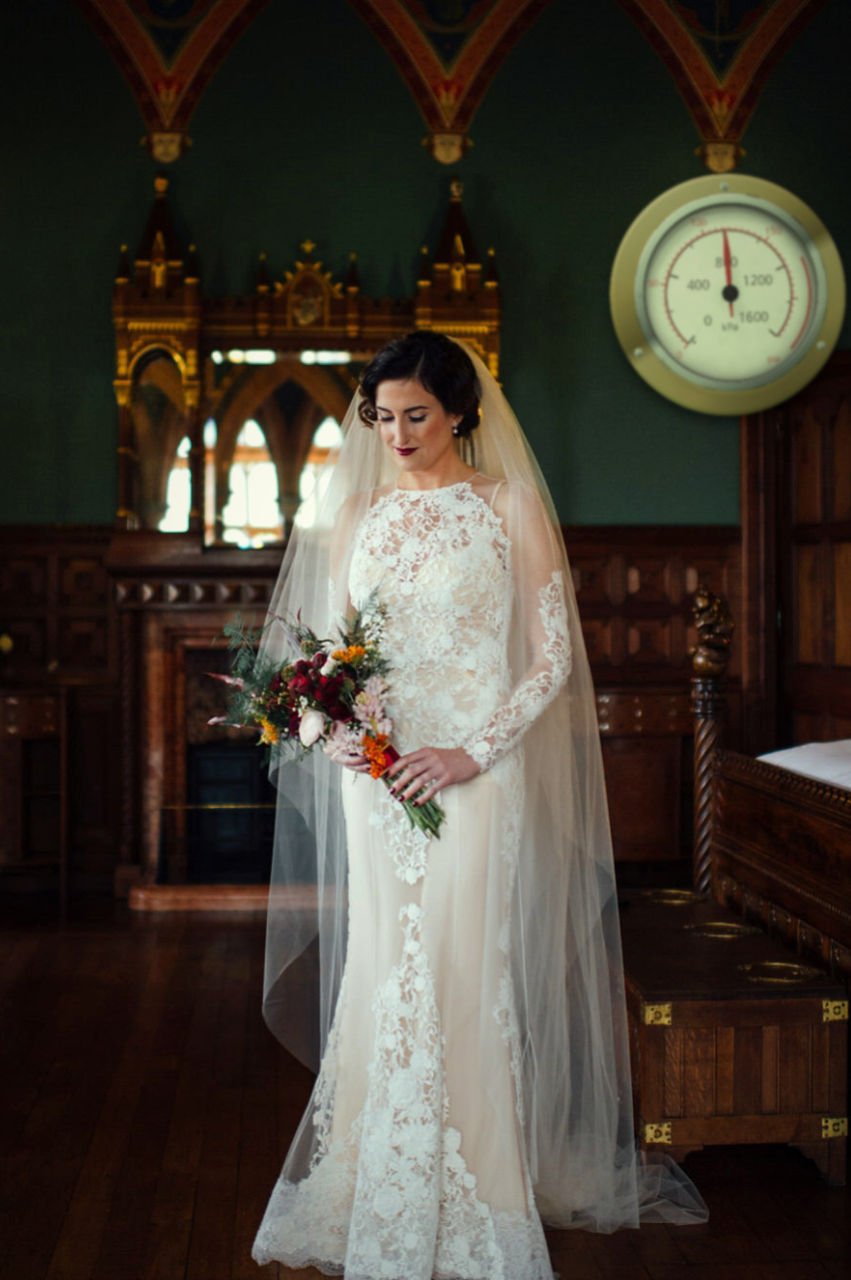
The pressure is 800 (kPa)
